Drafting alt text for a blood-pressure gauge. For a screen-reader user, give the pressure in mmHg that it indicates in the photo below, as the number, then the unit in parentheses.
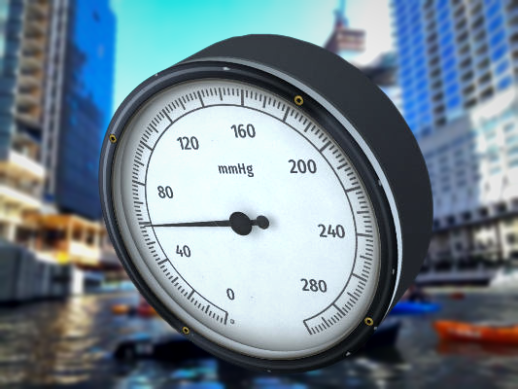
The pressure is 60 (mmHg)
